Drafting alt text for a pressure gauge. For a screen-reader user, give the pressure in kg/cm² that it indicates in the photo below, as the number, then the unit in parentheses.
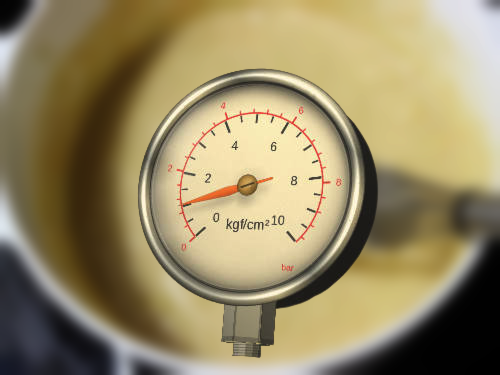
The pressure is 1 (kg/cm²)
